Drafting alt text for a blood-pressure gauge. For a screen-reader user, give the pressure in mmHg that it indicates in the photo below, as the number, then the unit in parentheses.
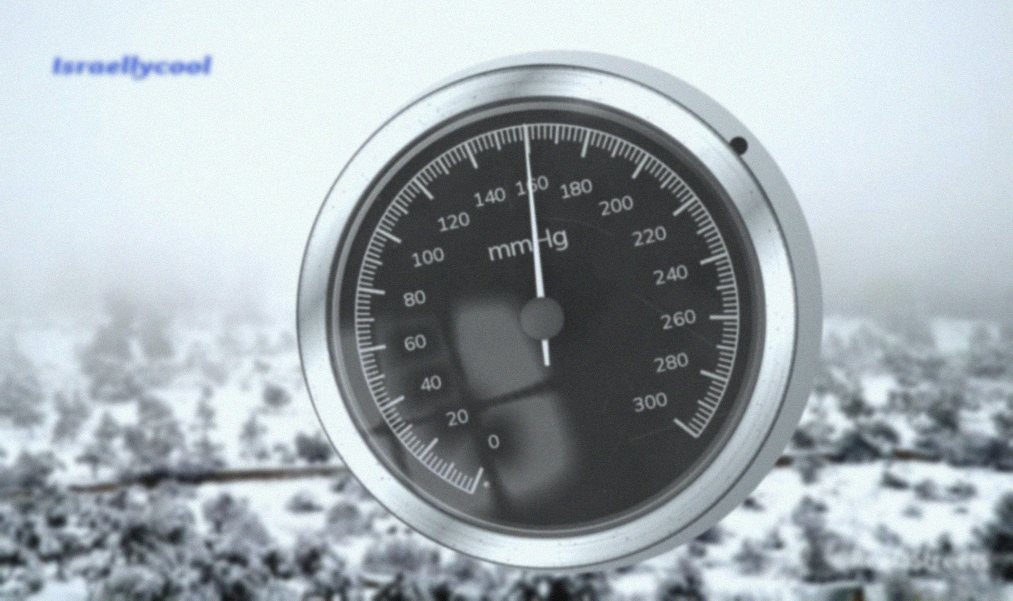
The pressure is 160 (mmHg)
